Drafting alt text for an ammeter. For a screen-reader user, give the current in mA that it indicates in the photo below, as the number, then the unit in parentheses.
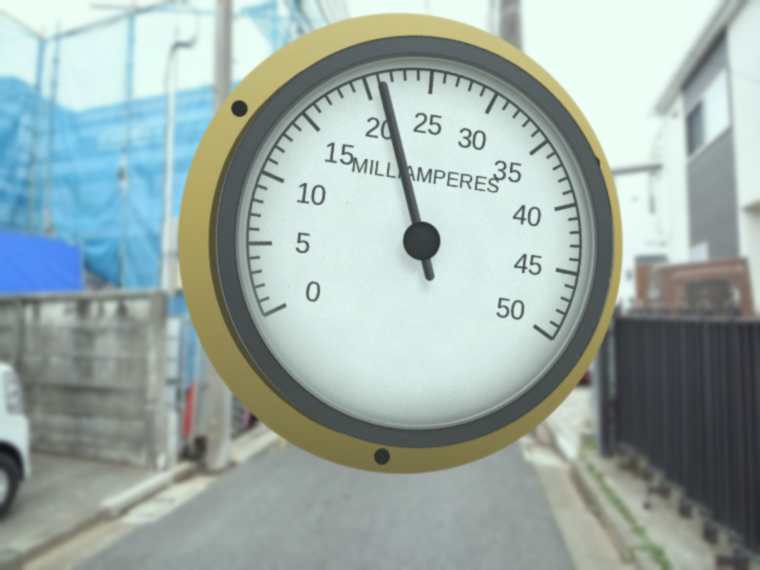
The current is 21 (mA)
